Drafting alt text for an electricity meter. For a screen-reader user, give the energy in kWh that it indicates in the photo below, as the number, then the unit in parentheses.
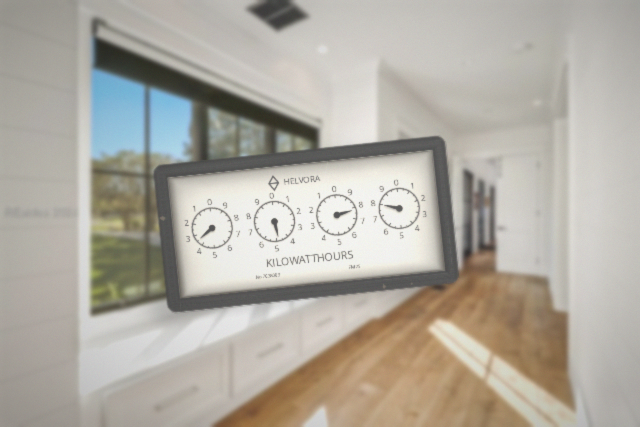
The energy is 3478 (kWh)
